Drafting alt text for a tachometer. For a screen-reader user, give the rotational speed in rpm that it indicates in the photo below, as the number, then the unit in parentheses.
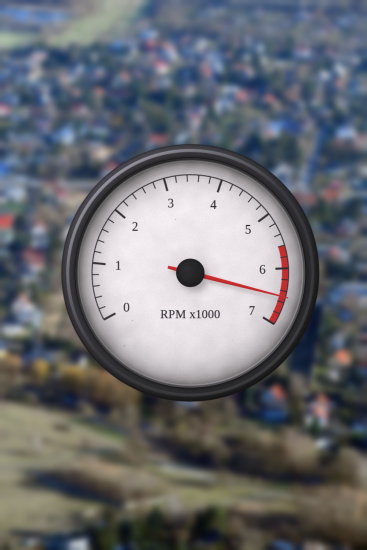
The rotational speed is 6500 (rpm)
